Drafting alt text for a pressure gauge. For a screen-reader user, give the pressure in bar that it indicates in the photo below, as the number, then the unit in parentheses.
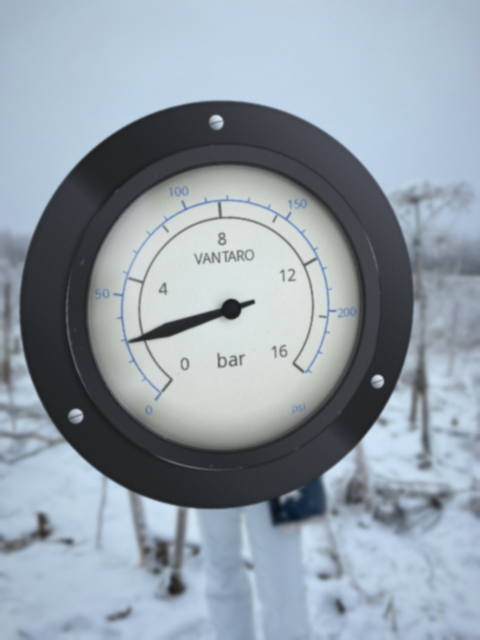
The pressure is 2 (bar)
